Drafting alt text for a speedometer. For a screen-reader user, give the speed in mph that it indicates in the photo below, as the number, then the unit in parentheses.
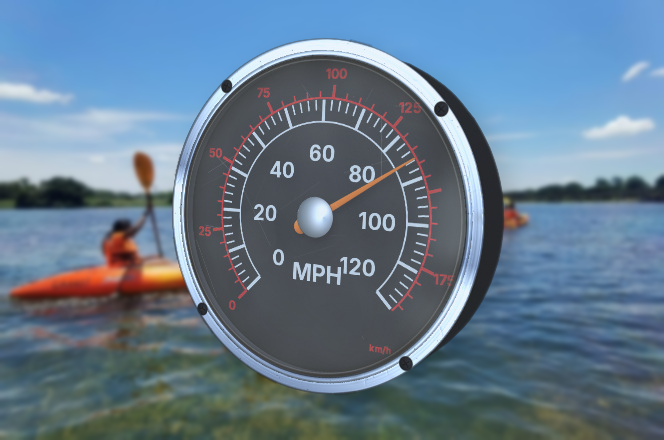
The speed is 86 (mph)
